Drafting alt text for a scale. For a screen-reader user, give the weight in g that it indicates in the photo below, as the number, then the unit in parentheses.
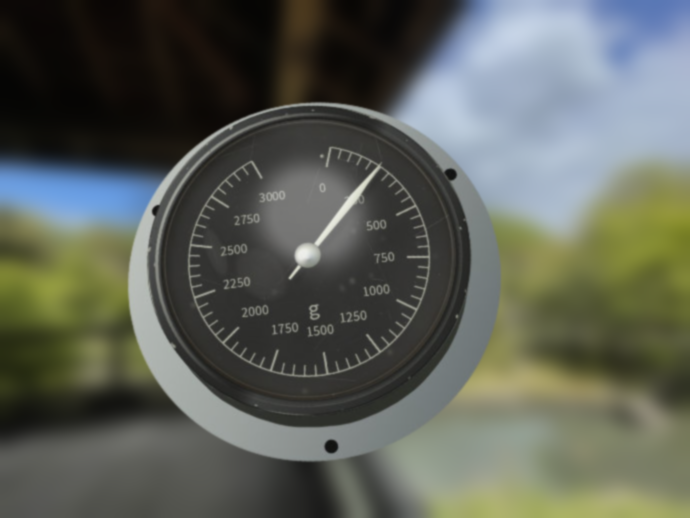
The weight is 250 (g)
